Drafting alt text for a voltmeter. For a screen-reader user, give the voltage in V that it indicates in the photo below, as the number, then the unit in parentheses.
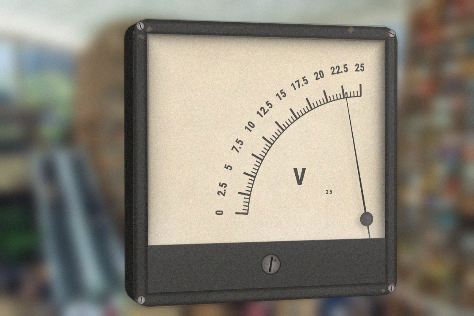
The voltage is 22.5 (V)
